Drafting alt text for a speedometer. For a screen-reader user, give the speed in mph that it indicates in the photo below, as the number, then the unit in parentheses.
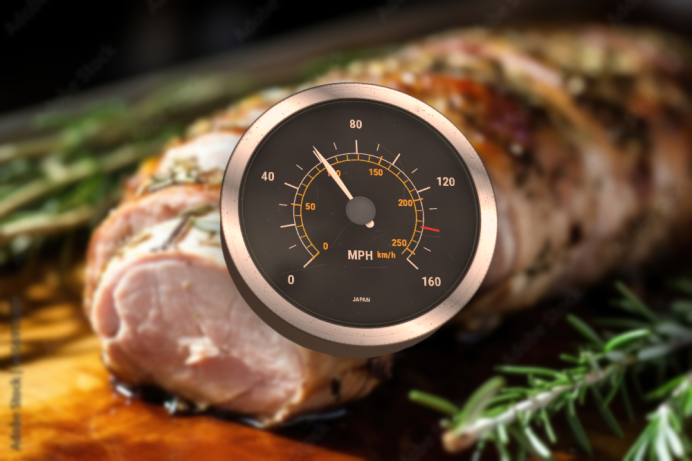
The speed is 60 (mph)
